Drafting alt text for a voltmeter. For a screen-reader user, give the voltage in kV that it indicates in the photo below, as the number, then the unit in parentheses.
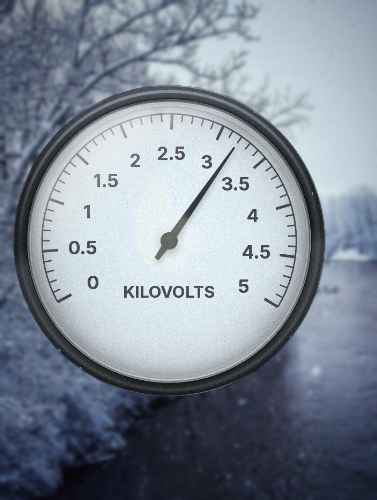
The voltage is 3.2 (kV)
